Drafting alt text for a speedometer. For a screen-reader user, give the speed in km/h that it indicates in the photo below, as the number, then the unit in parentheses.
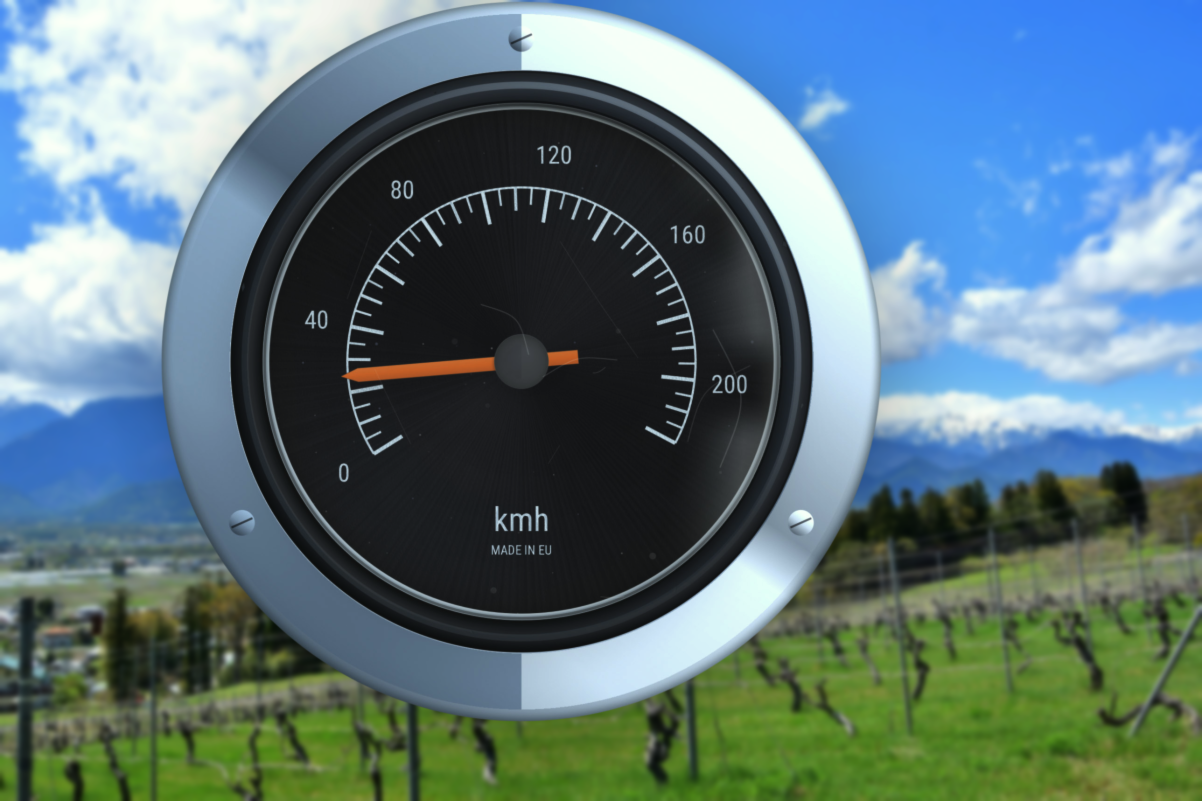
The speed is 25 (km/h)
